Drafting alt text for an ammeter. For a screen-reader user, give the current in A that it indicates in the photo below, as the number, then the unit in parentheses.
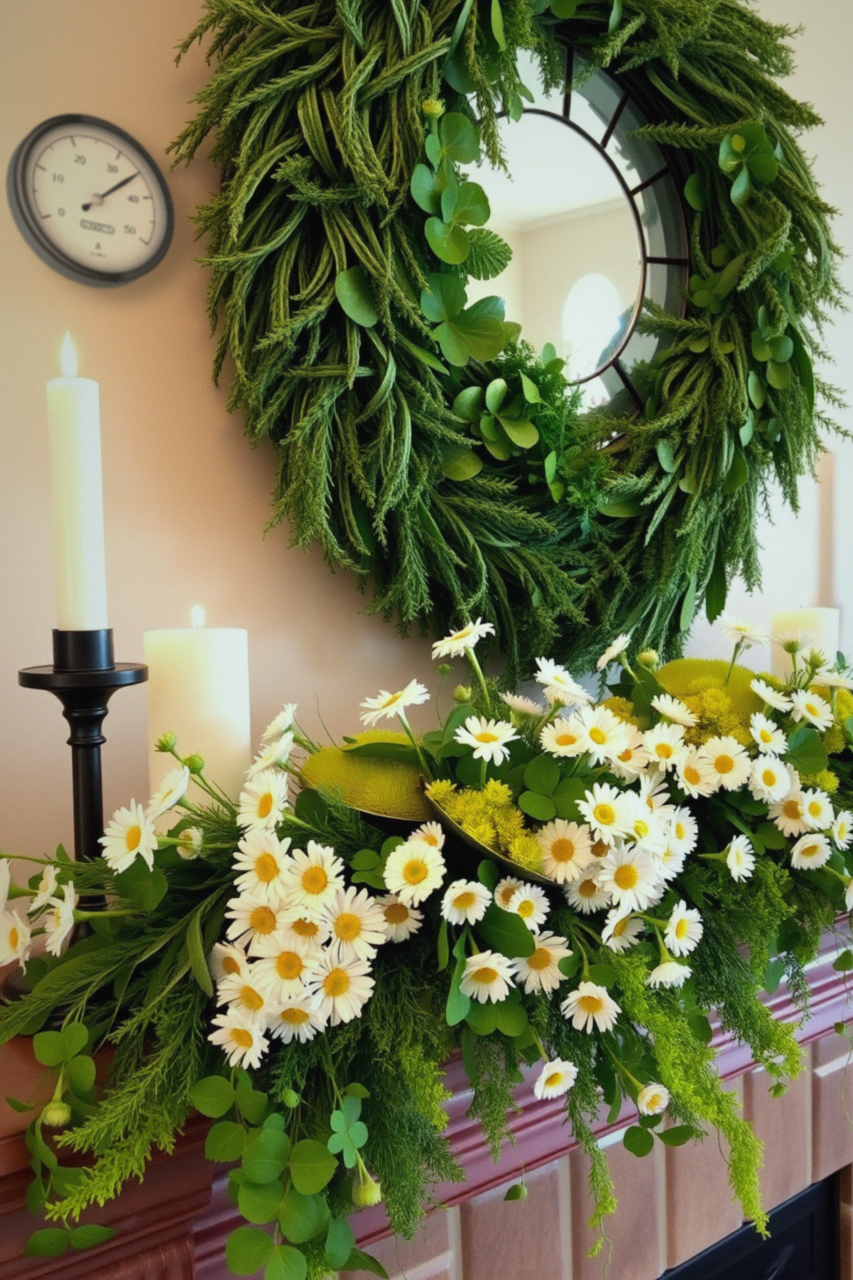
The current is 35 (A)
